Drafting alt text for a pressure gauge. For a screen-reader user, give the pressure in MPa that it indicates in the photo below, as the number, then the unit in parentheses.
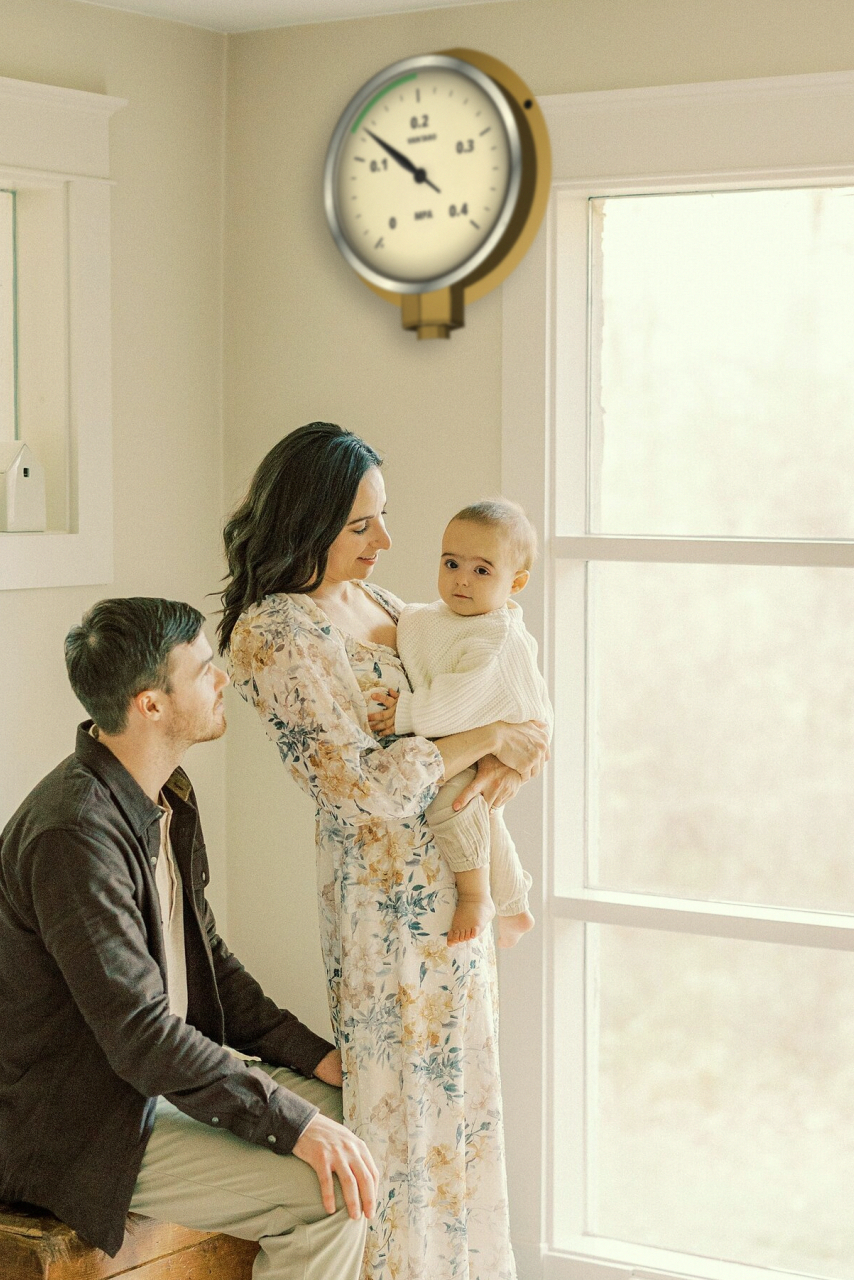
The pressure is 0.13 (MPa)
